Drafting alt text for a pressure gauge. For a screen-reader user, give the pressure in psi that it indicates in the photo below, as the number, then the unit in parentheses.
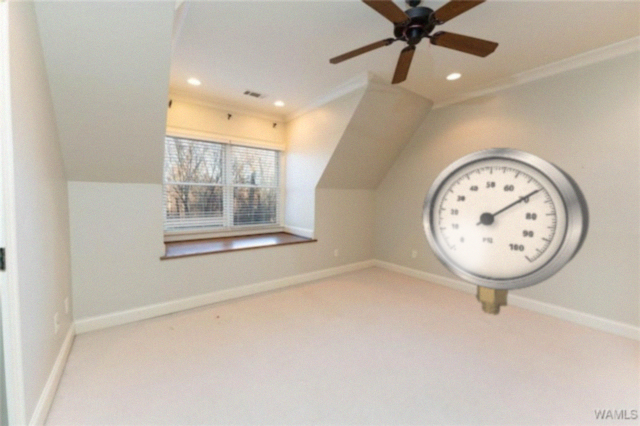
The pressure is 70 (psi)
